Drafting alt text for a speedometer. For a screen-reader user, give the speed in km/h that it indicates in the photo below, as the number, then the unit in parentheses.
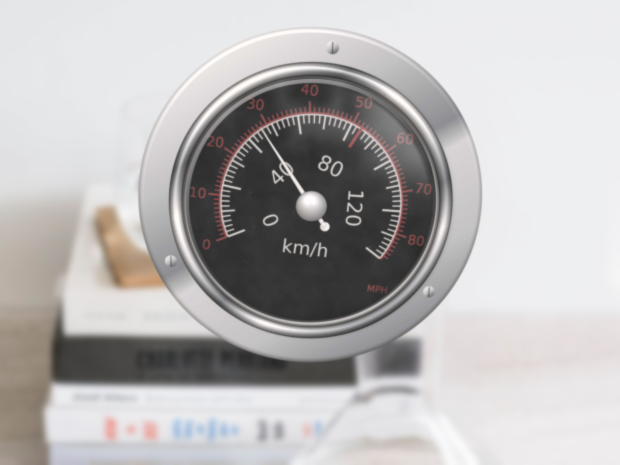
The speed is 46 (km/h)
